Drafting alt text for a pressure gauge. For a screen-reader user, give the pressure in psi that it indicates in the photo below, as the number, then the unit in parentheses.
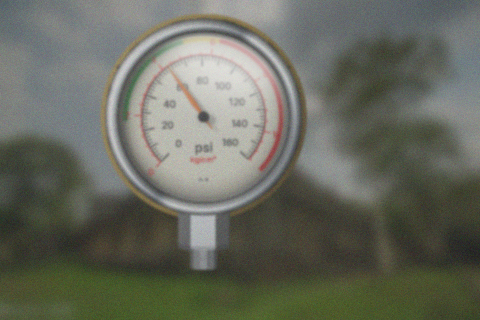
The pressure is 60 (psi)
